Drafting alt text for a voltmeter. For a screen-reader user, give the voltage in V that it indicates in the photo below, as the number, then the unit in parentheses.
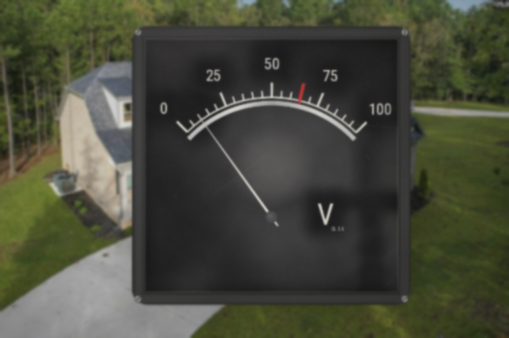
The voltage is 10 (V)
